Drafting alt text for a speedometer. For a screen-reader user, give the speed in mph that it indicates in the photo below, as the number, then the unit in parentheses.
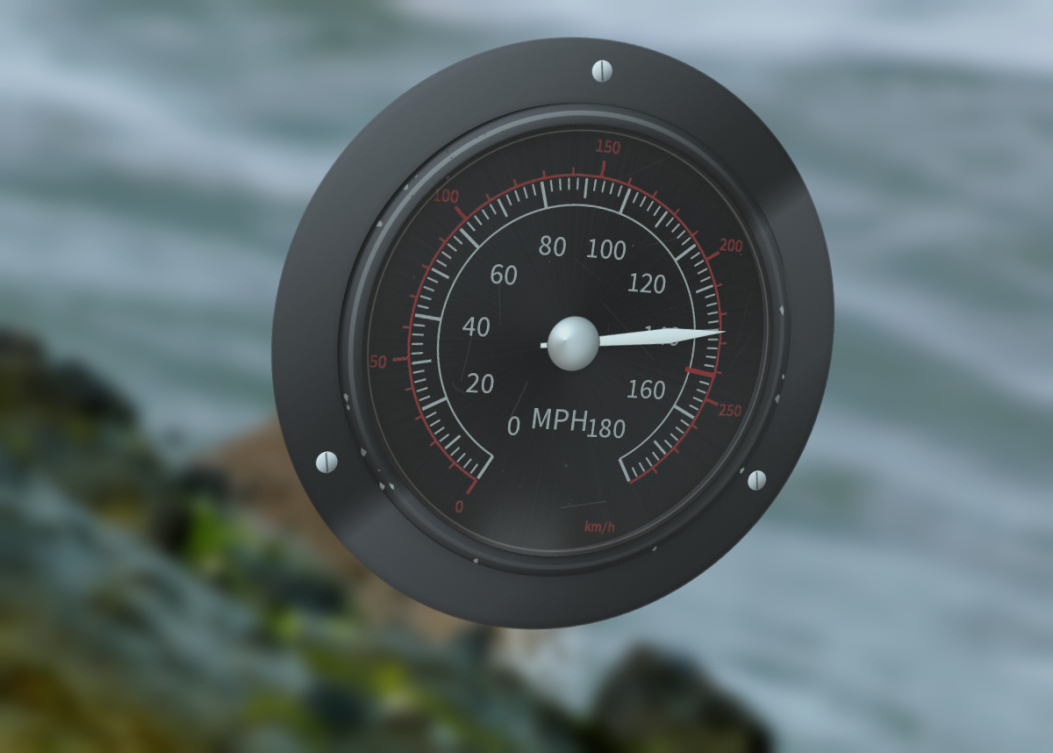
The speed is 140 (mph)
